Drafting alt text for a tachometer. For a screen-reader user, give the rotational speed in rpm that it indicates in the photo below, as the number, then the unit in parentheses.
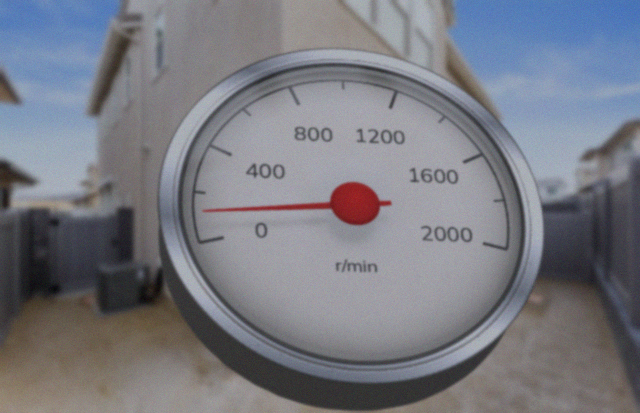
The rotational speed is 100 (rpm)
